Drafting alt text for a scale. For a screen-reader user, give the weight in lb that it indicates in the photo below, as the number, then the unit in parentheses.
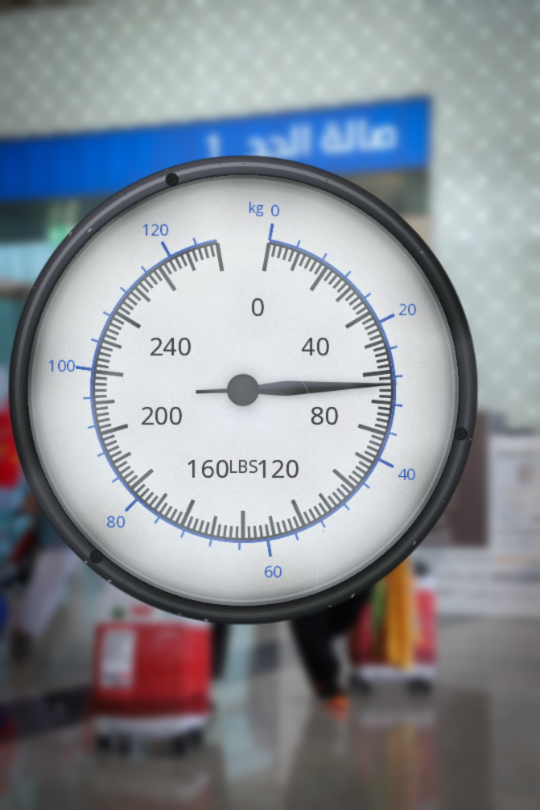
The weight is 64 (lb)
